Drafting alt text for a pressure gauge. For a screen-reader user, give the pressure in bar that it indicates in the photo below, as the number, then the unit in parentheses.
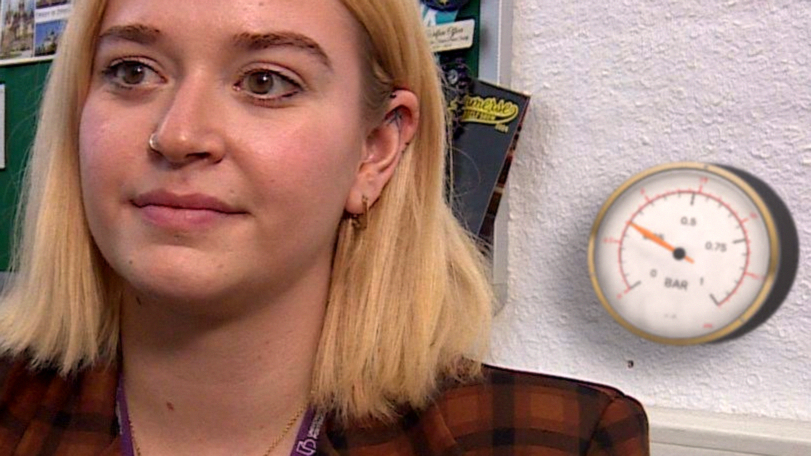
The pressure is 0.25 (bar)
